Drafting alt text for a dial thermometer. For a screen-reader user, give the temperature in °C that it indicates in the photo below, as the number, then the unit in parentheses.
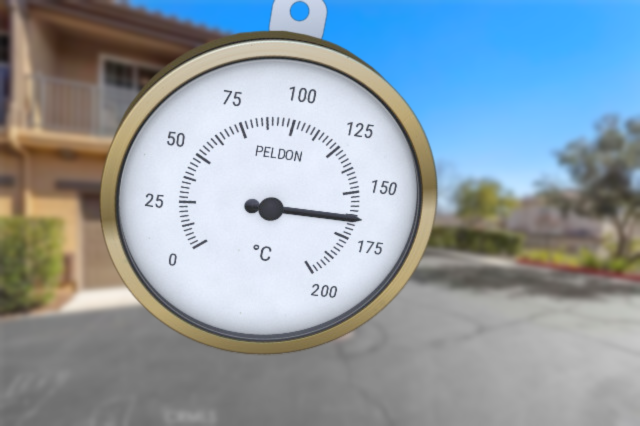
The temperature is 162.5 (°C)
